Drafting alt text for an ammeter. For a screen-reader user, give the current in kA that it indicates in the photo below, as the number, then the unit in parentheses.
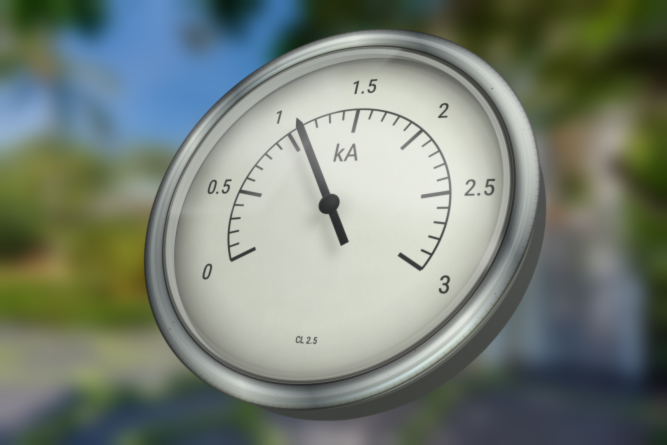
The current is 1.1 (kA)
